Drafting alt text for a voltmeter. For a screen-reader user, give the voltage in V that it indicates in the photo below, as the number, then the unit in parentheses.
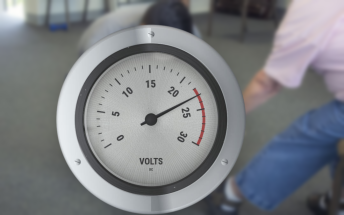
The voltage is 23 (V)
